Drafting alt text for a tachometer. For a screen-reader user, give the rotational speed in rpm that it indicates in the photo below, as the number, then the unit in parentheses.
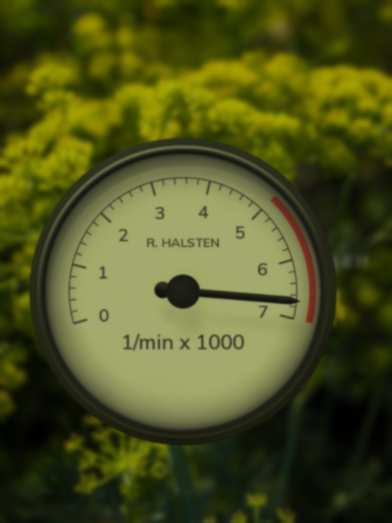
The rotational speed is 6700 (rpm)
